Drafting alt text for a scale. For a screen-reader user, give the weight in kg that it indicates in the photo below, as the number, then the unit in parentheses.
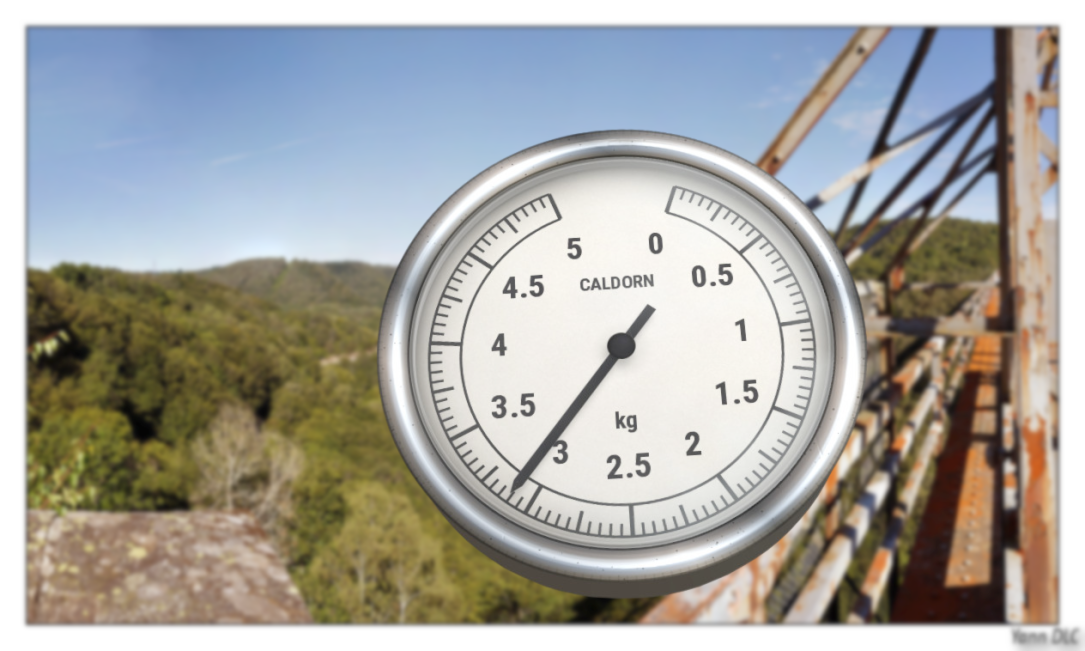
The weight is 3.1 (kg)
